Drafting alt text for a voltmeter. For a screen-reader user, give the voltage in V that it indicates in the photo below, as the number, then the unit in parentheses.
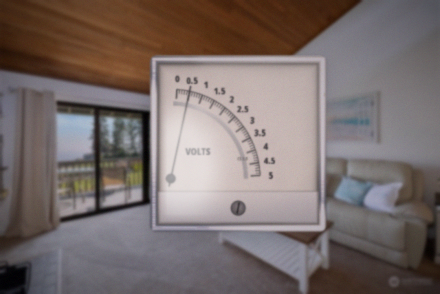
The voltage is 0.5 (V)
